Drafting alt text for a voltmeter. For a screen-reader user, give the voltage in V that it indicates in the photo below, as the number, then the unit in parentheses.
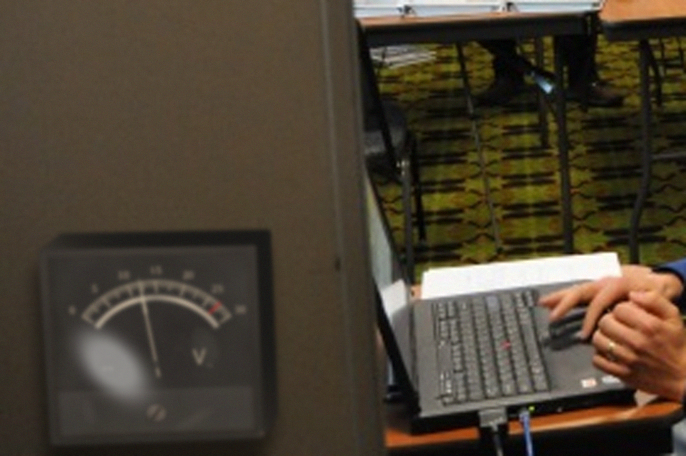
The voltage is 12.5 (V)
